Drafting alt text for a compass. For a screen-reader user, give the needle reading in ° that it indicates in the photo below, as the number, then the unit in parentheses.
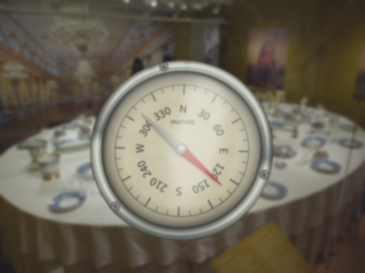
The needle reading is 130 (°)
